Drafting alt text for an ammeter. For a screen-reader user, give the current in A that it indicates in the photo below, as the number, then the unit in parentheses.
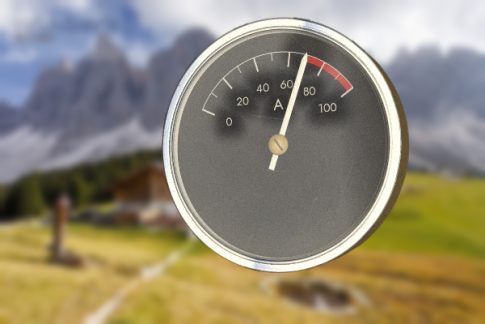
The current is 70 (A)
